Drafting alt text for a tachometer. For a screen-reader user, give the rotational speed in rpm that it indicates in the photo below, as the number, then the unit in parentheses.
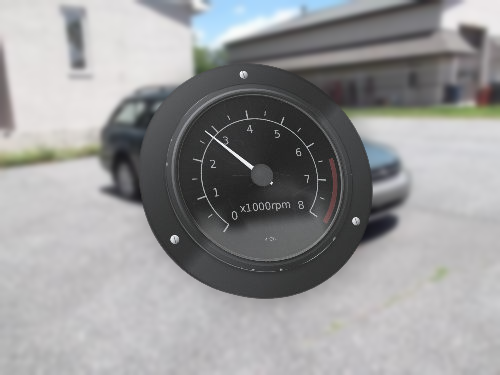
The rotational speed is 2750 (rpm)
